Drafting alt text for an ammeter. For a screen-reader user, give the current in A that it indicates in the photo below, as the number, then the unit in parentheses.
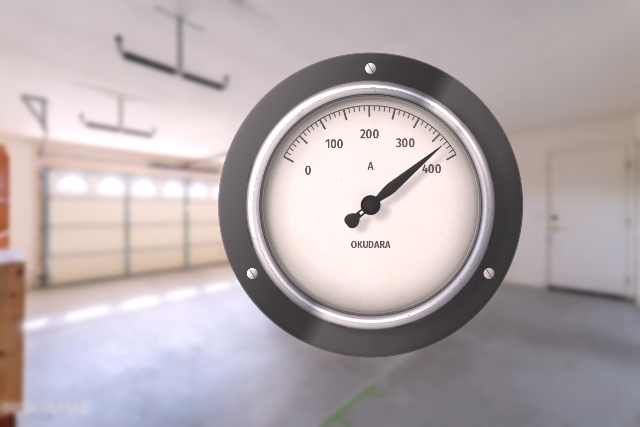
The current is 370 (A)
